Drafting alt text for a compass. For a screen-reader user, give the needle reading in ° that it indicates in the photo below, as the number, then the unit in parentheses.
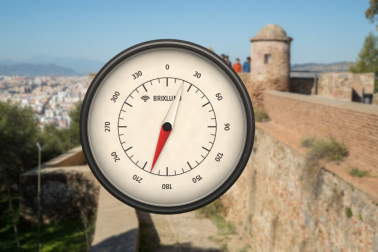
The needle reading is 200 (°)
